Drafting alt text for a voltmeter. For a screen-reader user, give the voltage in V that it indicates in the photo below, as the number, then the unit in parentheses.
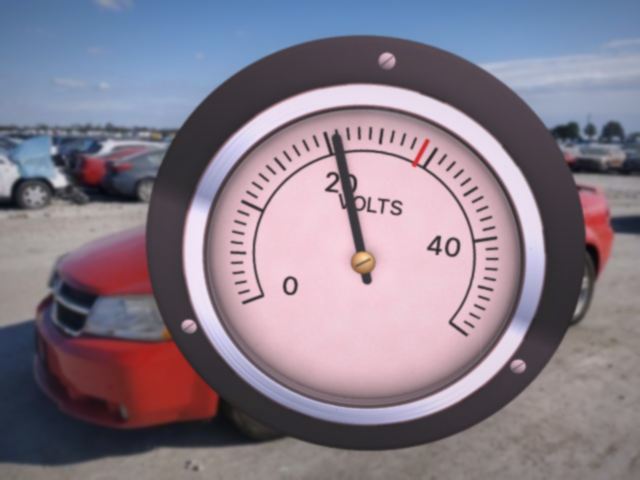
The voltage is 21 (V)
